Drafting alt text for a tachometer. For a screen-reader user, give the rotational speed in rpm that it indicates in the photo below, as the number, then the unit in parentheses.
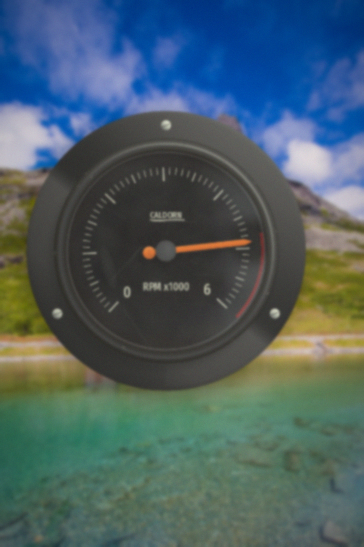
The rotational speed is 4900 (rpm)
